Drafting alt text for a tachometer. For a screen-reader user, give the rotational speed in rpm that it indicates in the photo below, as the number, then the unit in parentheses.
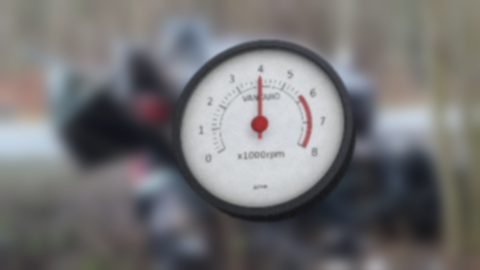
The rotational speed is 4000 (rpm)
